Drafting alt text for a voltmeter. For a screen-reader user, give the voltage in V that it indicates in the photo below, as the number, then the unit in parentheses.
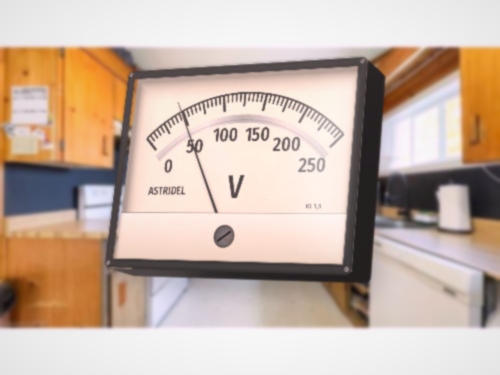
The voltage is 50 (V)
